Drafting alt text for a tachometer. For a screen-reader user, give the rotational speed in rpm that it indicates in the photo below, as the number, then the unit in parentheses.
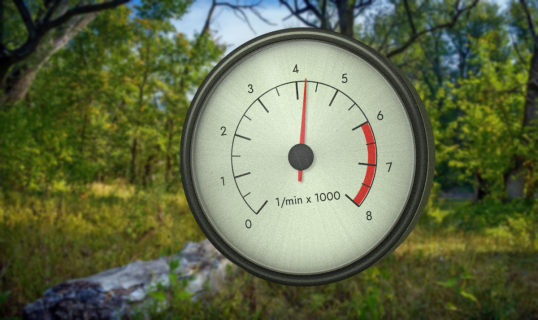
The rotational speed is 4250 (rpm)
